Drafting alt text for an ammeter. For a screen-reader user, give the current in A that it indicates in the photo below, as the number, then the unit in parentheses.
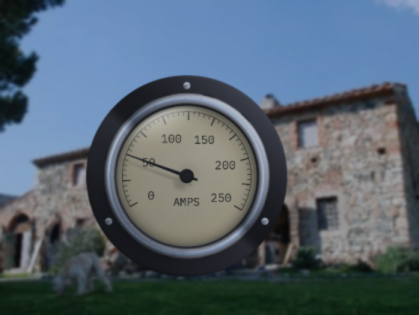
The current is 50 (A)
